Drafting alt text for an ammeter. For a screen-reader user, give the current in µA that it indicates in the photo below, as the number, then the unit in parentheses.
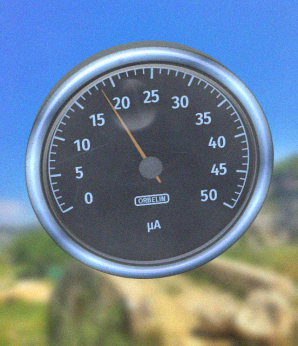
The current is 18.5 (µA)
